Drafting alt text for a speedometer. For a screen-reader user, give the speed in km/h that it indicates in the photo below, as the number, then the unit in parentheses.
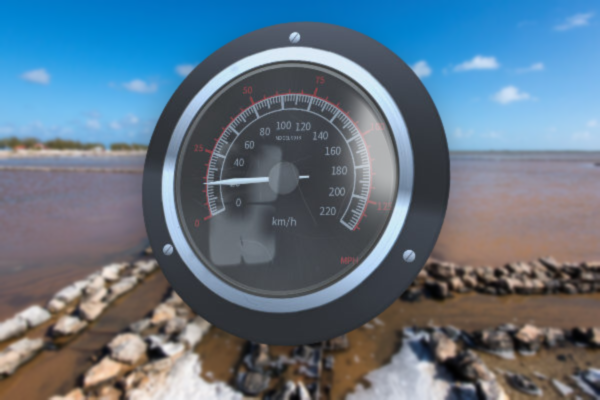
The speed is 20 (km/h)
